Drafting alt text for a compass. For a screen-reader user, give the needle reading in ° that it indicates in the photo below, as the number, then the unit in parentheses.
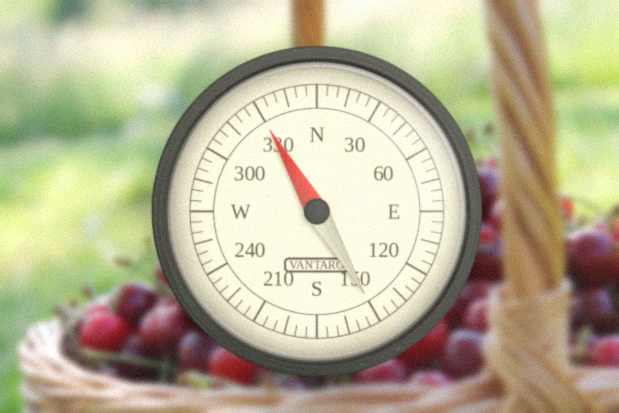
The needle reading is 330 (°)
